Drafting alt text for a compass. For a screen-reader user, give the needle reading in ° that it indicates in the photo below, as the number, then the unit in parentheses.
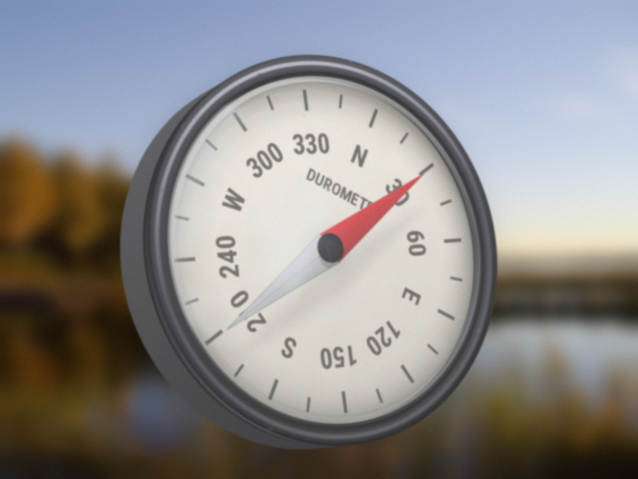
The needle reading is 30 (°)
